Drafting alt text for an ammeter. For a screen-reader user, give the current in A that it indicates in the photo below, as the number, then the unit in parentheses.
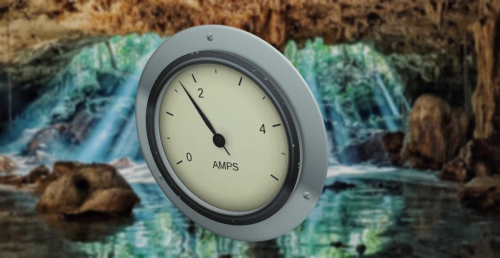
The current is 1.75 (A)
